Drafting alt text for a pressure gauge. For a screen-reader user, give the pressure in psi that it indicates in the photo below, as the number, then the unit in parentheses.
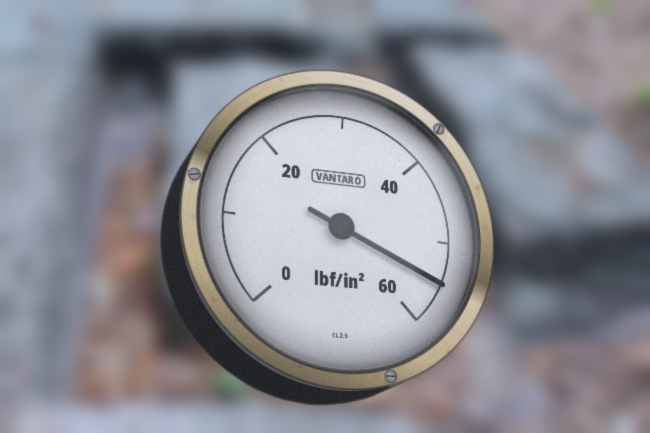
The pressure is 55 (psi)
